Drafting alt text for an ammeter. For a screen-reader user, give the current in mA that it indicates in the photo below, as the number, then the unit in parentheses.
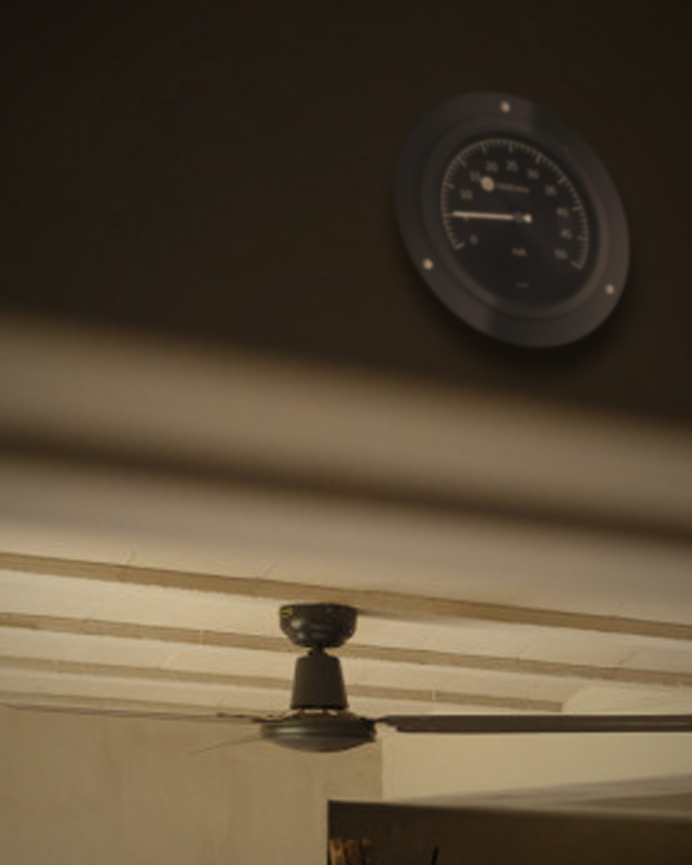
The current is 5 (mA)
